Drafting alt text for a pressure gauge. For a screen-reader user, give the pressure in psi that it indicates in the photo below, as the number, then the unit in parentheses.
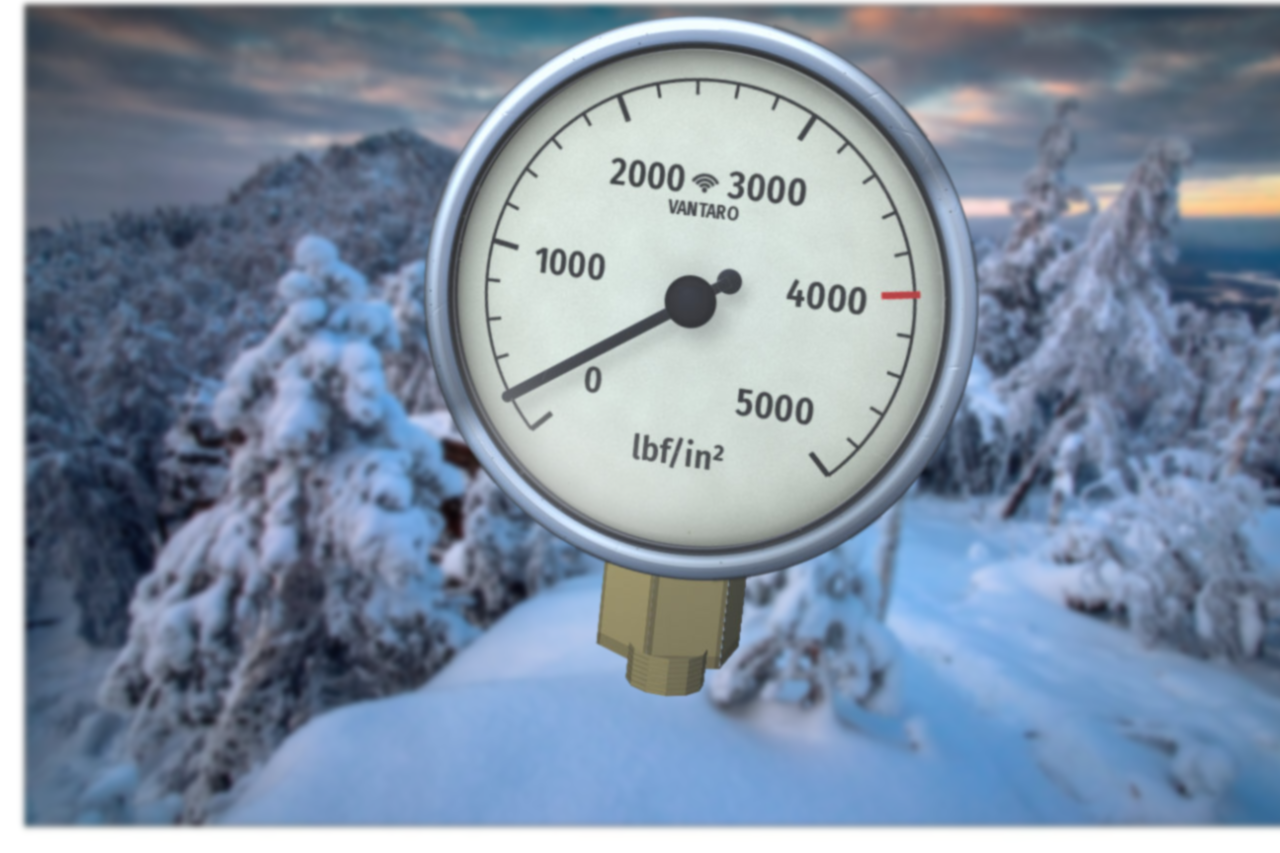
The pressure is 200 (psi)
